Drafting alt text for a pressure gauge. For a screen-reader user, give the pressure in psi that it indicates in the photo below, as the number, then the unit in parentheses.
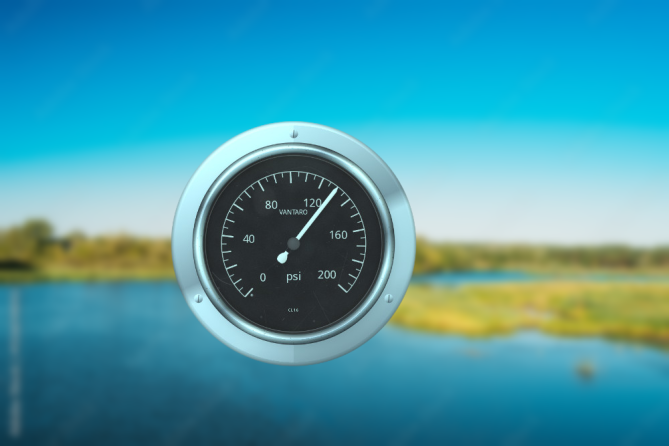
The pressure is 130 (psi)
